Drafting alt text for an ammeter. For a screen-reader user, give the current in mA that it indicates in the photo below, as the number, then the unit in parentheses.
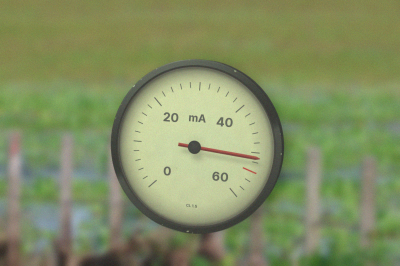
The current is 51 (mA)
